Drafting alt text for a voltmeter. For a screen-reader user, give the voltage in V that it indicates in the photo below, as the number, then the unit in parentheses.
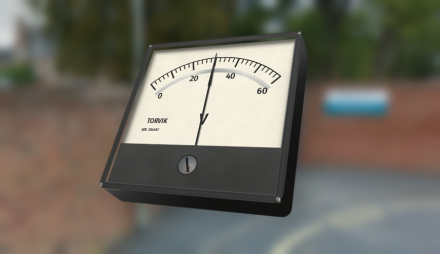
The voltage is 30 (V)
